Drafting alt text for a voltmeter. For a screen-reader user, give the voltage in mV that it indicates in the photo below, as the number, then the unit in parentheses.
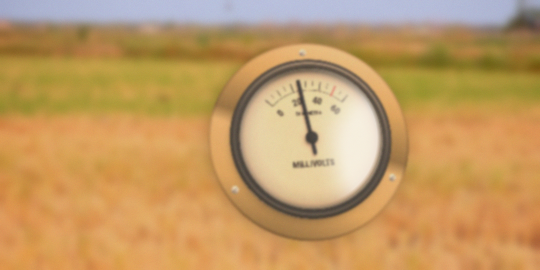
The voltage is 25 (mV)
